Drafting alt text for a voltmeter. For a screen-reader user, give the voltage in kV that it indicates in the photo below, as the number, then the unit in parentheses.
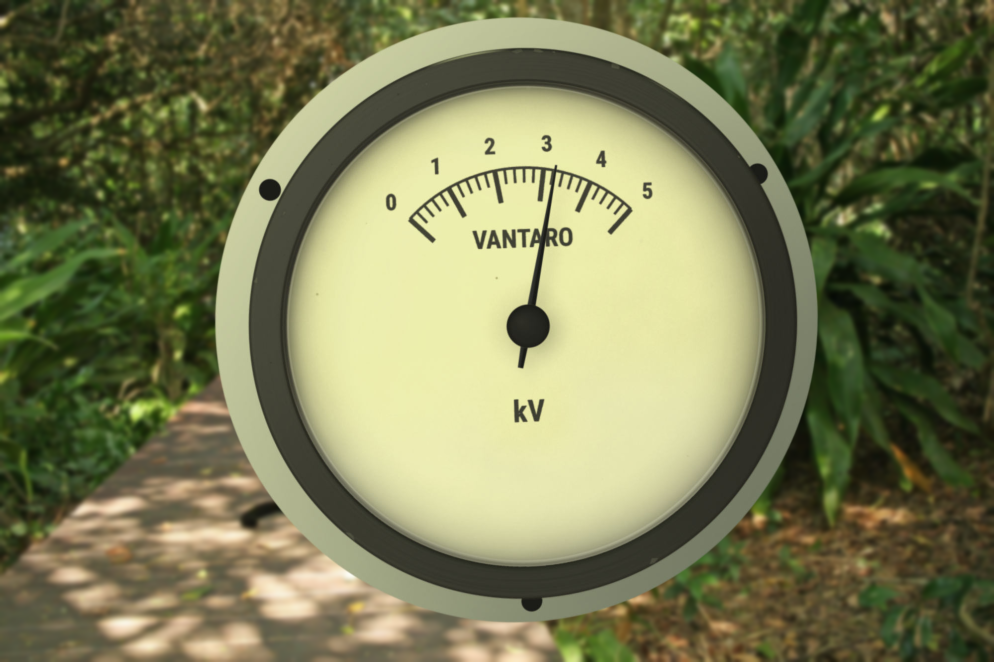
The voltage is 3.2 (kV)
